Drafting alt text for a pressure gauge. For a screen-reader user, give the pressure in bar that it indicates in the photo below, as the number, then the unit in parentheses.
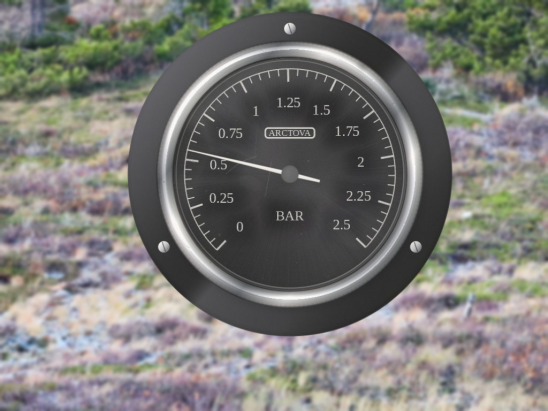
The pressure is 0.55 (bar)
